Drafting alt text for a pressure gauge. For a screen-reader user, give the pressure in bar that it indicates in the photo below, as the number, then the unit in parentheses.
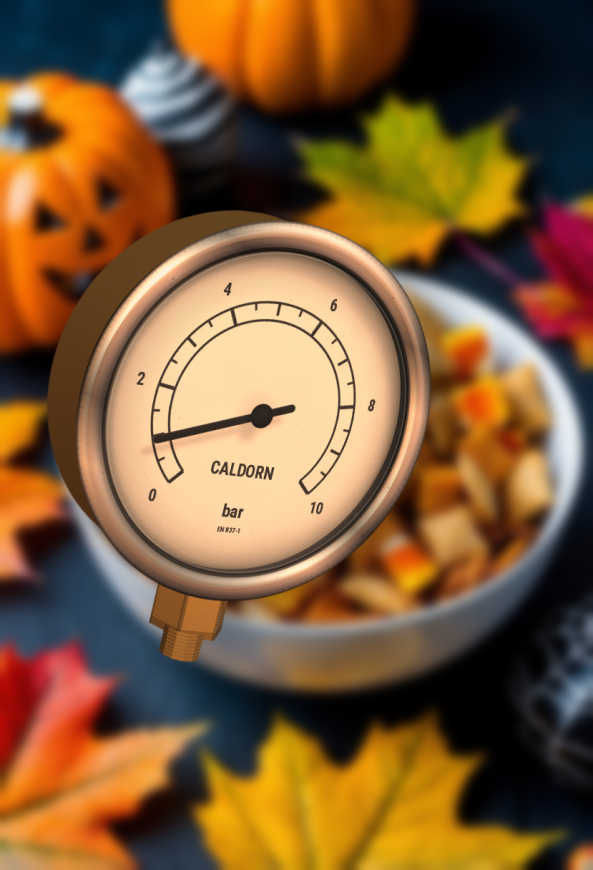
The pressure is 1 (bar)
